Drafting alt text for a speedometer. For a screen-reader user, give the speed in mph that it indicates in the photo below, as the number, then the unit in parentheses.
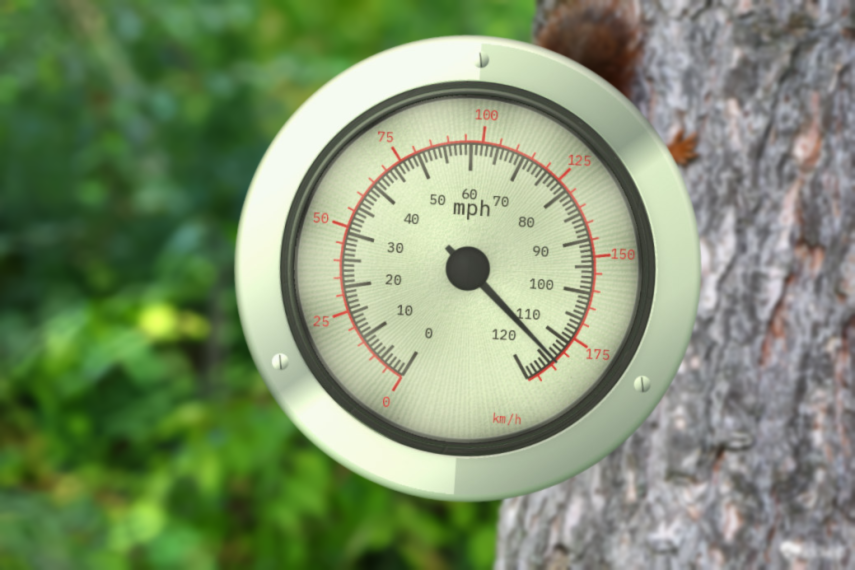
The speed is 114 (mph)
